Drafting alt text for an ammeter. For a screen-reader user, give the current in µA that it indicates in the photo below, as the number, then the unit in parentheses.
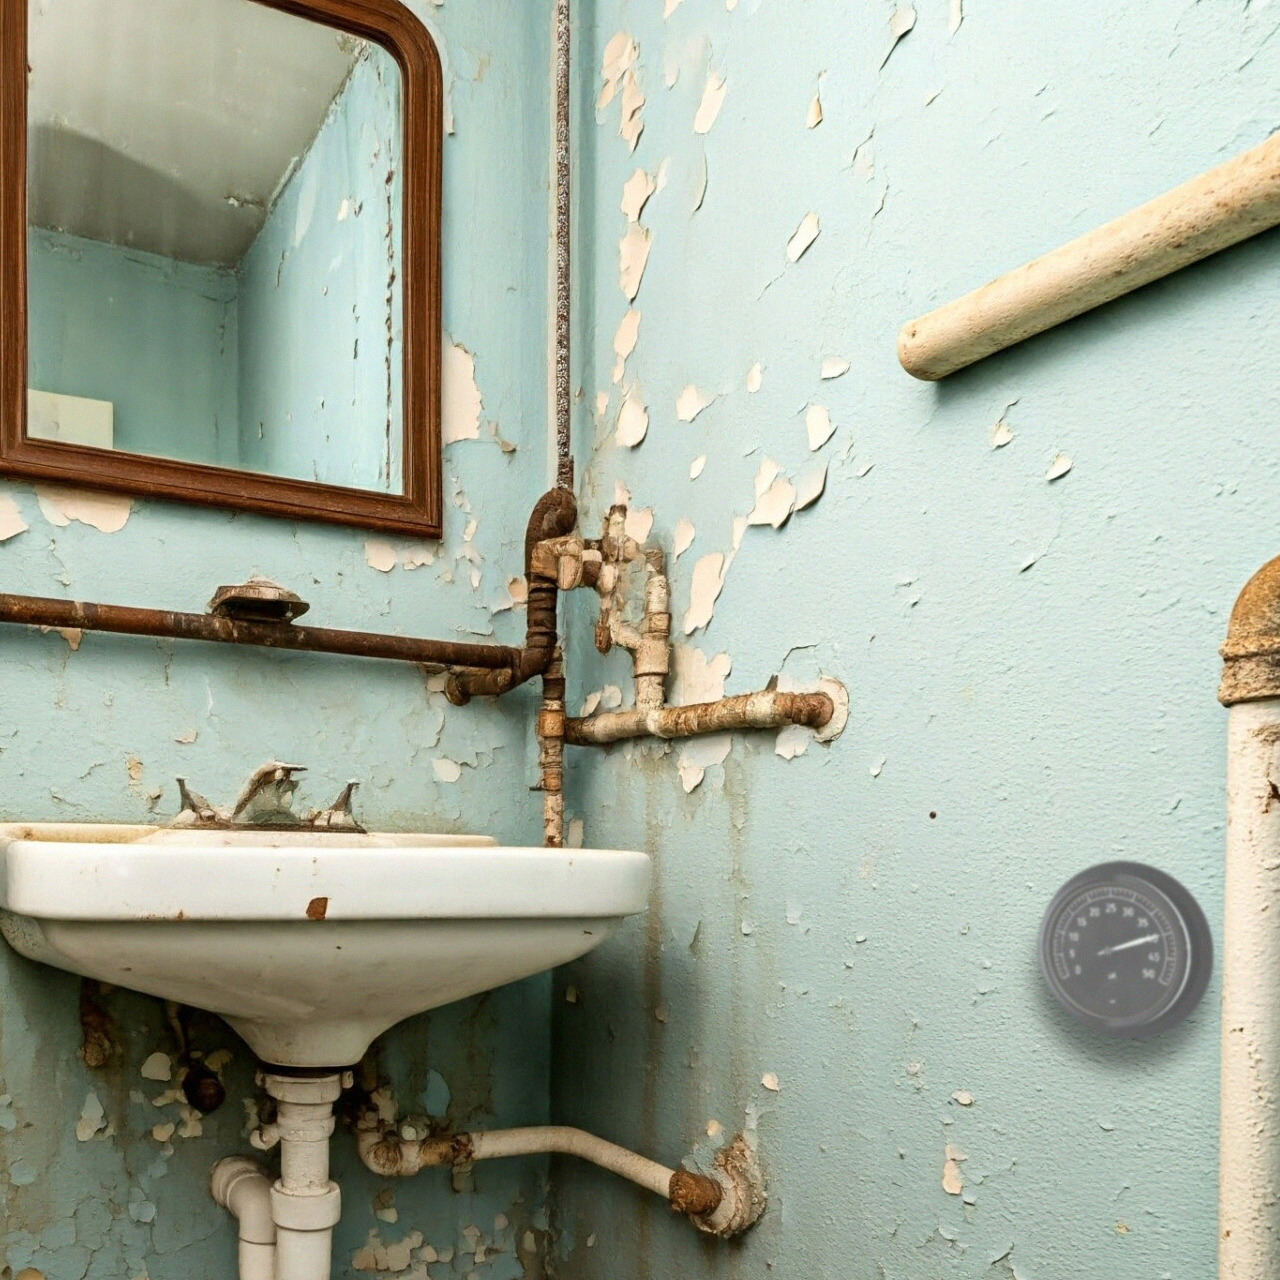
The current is 40 (µA)
